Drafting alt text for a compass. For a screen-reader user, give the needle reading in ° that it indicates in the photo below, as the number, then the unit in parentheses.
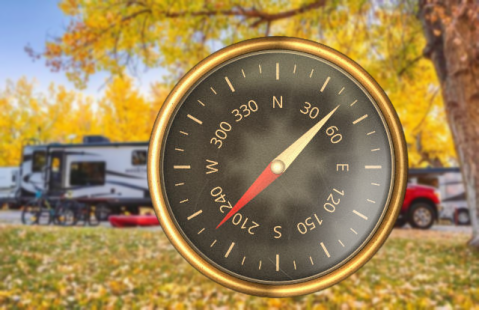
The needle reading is 225 (°)
